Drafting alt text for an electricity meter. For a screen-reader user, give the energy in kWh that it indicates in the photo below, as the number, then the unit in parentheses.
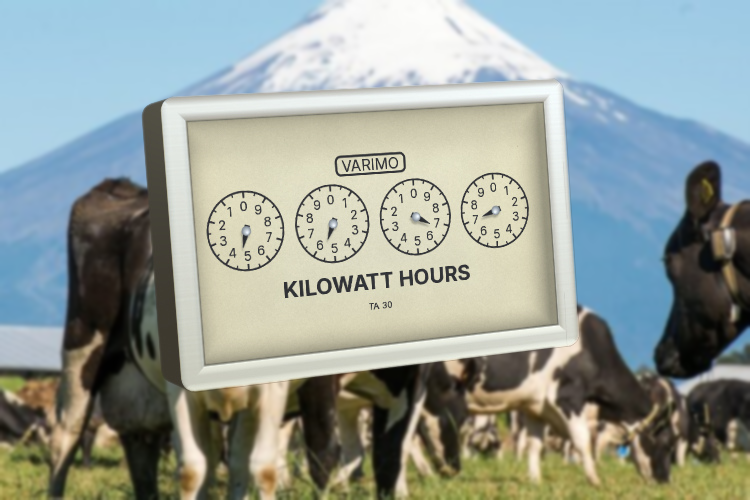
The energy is 4567 (kWh)
